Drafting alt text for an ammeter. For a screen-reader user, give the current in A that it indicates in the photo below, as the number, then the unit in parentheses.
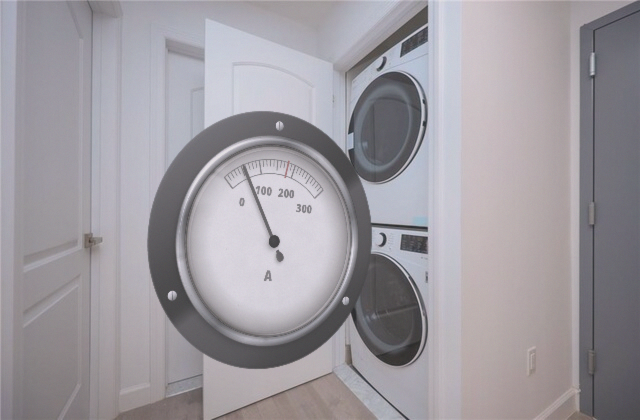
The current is 50 (A)
